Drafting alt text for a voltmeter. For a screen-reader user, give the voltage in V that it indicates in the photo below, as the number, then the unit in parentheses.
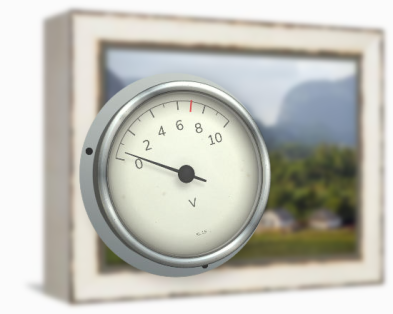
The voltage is 0.5 (V)
